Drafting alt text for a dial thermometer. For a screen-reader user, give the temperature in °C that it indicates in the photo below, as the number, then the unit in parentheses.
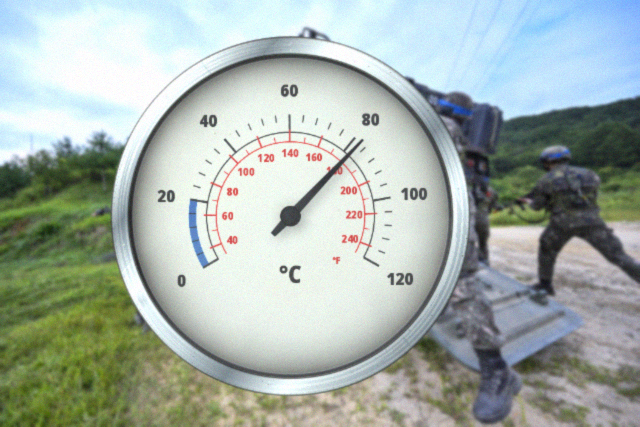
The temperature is 82 (°C)
